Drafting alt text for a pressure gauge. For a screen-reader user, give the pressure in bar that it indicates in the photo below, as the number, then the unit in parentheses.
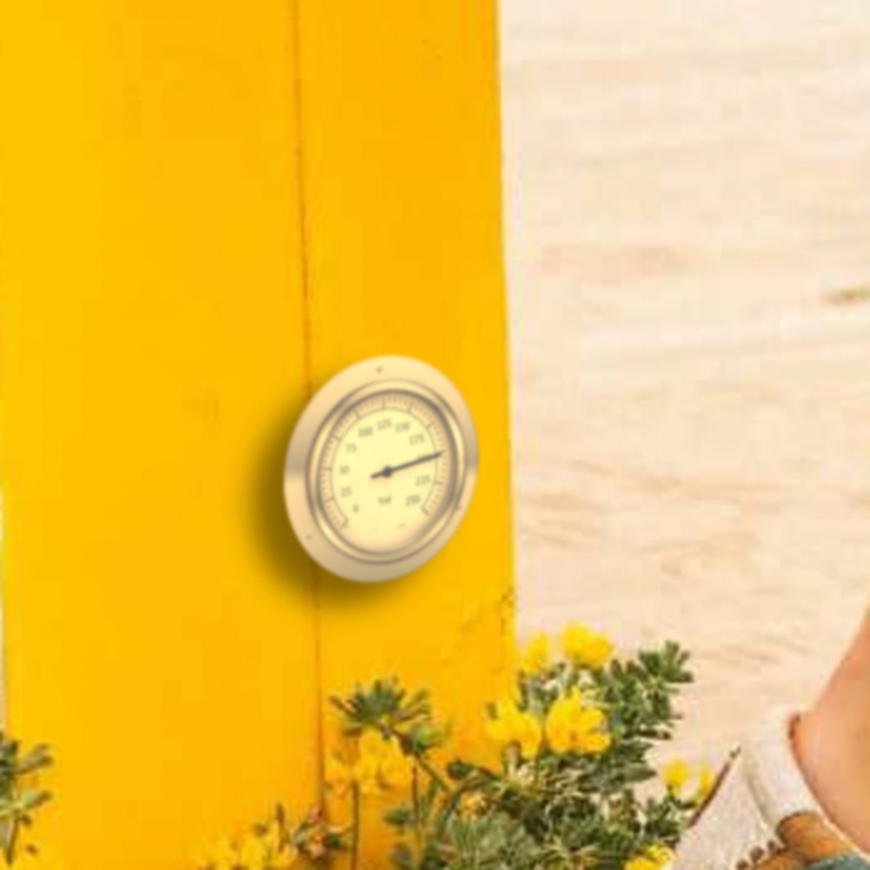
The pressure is 200 (bar)
